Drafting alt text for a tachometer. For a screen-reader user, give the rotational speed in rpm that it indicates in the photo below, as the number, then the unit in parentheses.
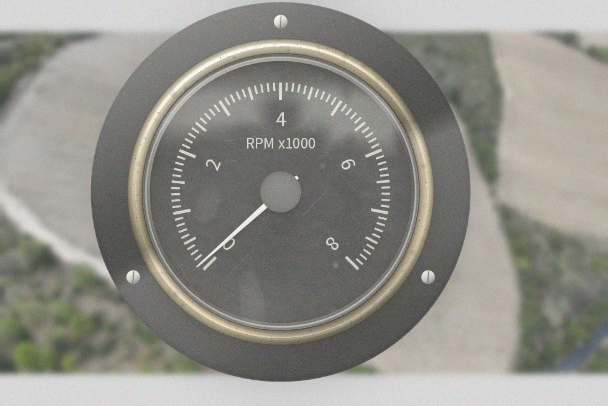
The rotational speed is 100 (rpm)
